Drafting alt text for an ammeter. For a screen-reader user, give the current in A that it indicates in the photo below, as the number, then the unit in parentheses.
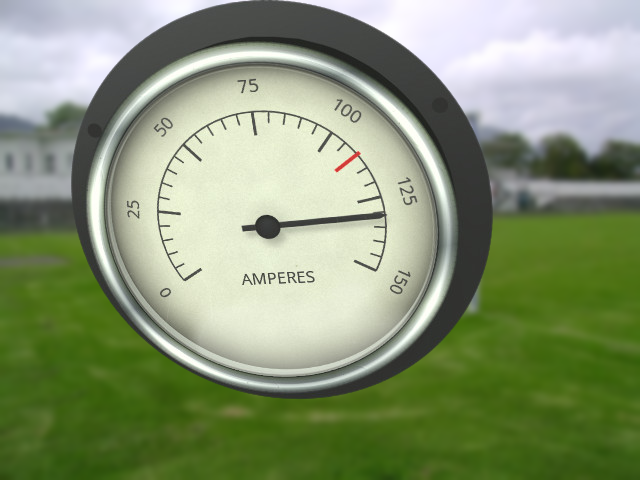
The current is 130 (A)
